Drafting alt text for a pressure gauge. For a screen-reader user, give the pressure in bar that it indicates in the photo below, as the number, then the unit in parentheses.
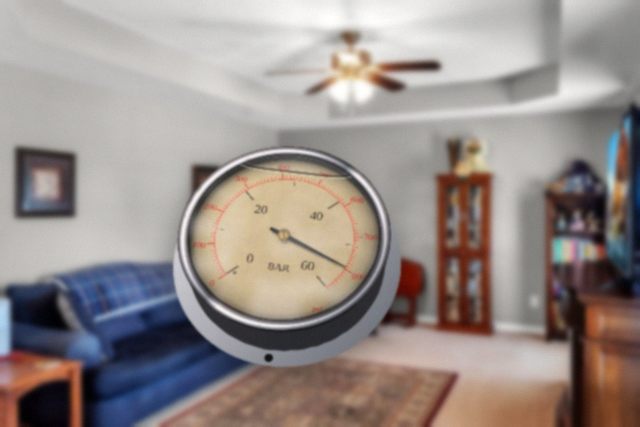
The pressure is 55 (bar)
